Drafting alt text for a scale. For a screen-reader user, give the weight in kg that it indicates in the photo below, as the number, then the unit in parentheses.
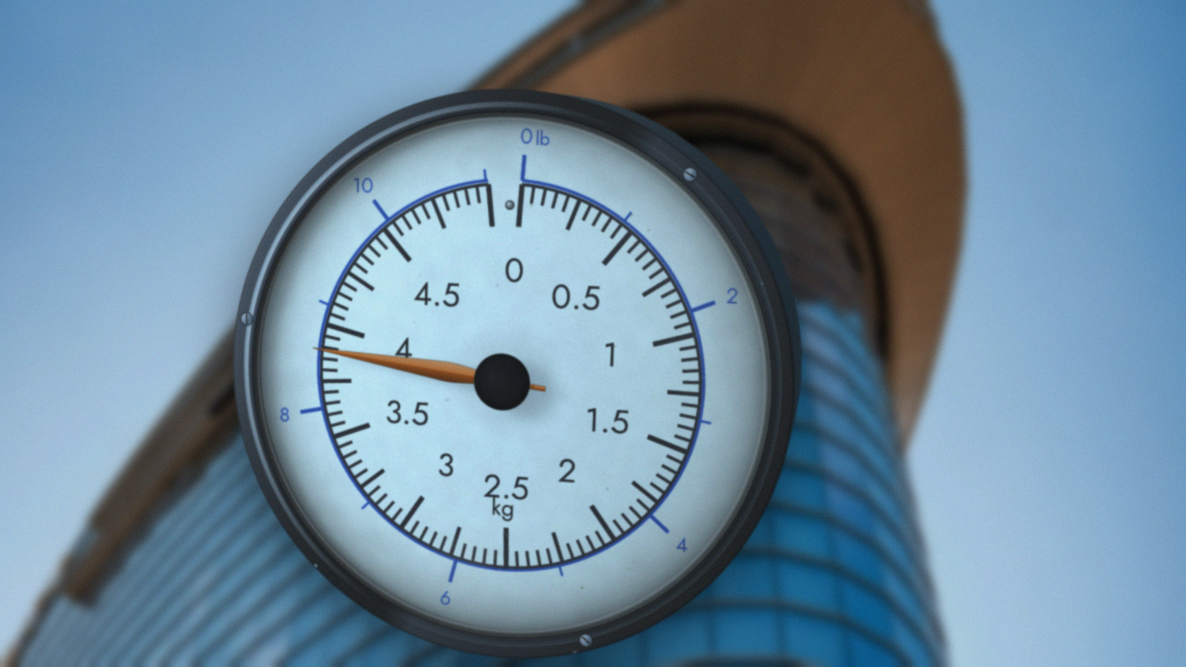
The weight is 3.9 (kg)
